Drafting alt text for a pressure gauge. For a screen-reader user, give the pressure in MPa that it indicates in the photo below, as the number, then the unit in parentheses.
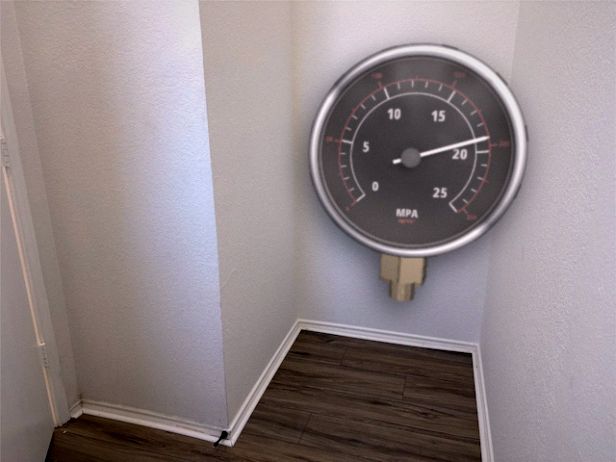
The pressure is 19 (MPa)
